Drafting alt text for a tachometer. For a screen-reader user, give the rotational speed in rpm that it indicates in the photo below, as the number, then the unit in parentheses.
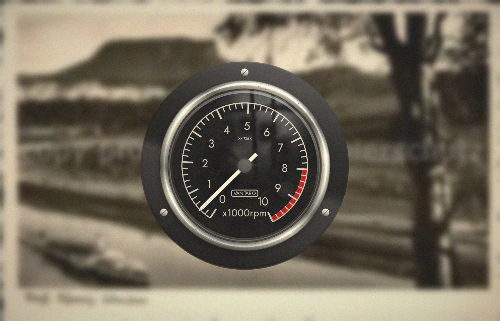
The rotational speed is 400 (rpm)
